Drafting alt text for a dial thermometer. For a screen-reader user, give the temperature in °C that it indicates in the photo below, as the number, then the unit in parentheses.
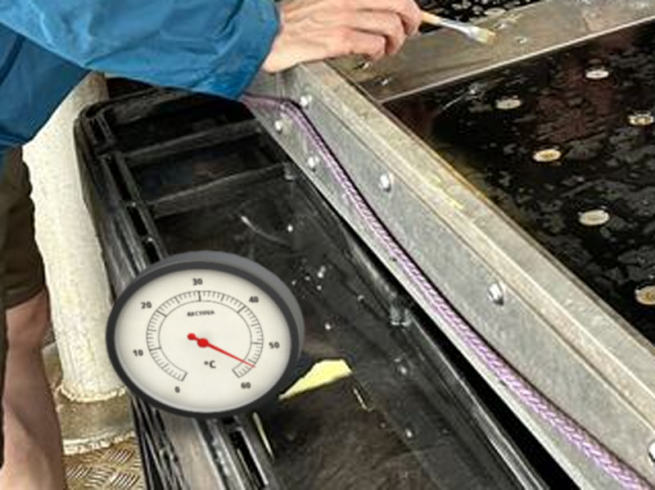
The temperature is 55 (°C)
